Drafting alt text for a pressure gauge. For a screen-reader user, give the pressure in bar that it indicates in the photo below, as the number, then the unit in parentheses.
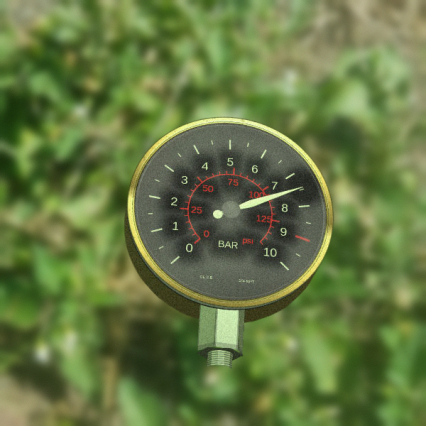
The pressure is 7.5 (bar)
